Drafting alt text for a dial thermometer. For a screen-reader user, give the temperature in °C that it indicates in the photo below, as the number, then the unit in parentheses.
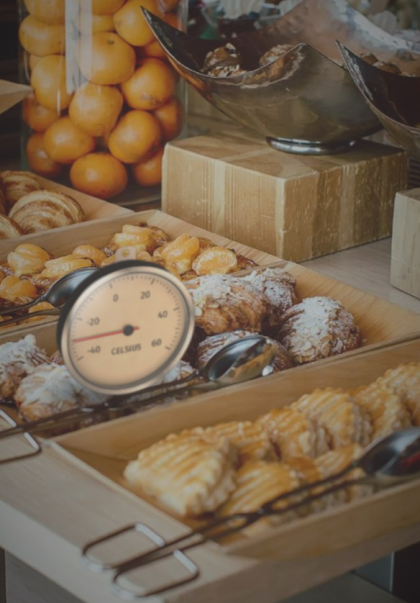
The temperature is -30 (°C)
